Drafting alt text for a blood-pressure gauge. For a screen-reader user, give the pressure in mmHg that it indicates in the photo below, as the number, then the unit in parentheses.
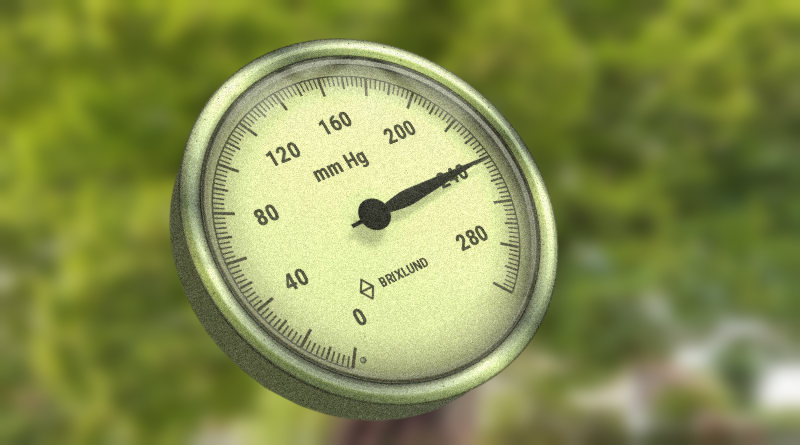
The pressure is 240 (mmHg)
